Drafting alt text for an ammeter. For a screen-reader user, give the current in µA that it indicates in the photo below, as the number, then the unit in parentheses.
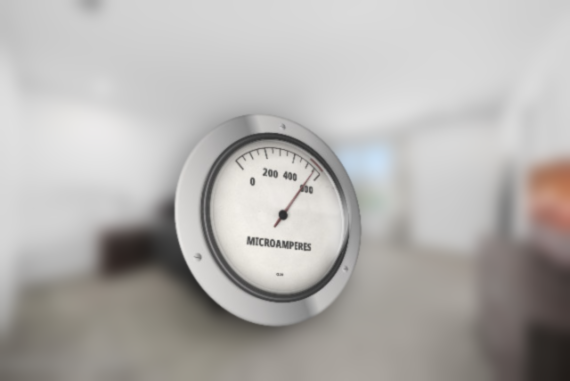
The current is 550 (µA)
